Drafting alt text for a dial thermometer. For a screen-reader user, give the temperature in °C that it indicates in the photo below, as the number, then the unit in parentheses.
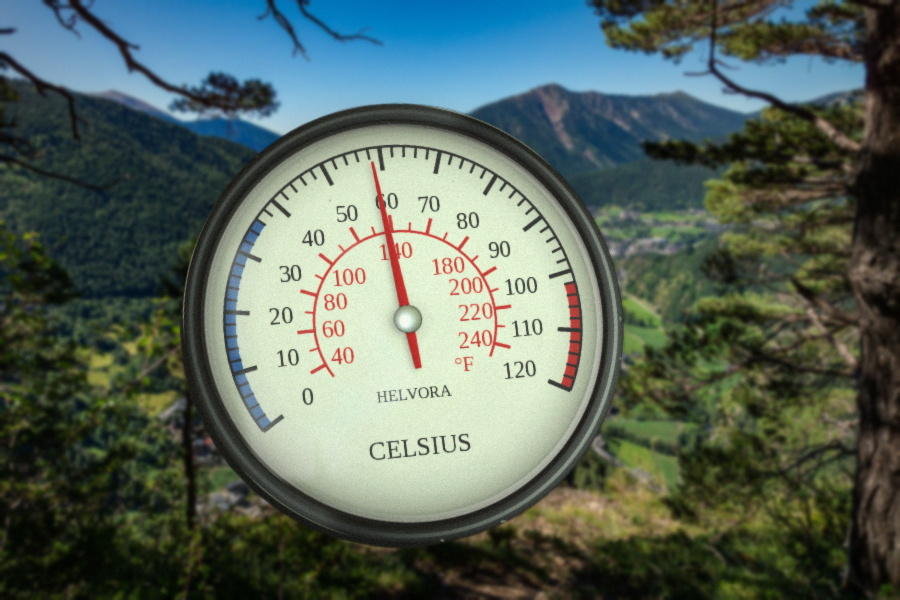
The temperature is 58 (°C)
